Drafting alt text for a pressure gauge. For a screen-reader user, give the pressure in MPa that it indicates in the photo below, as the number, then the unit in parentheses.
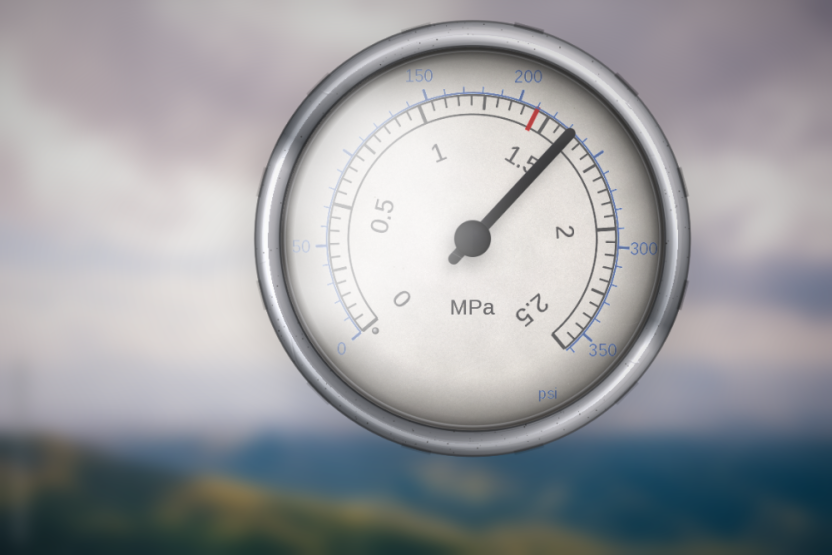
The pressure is 1.6 (MPa)
